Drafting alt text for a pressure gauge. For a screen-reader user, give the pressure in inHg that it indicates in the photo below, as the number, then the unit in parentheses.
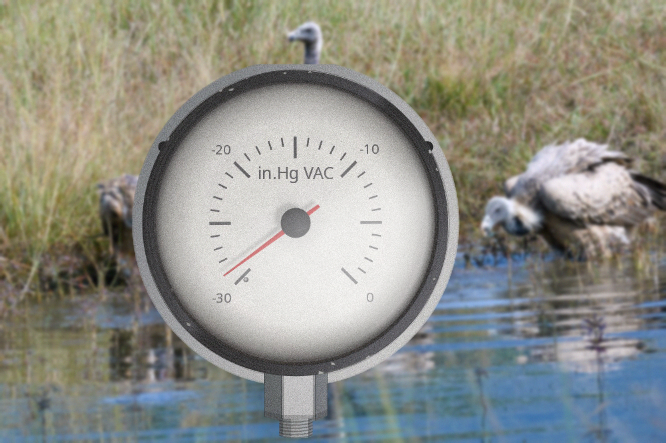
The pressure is -29 (inHg)
